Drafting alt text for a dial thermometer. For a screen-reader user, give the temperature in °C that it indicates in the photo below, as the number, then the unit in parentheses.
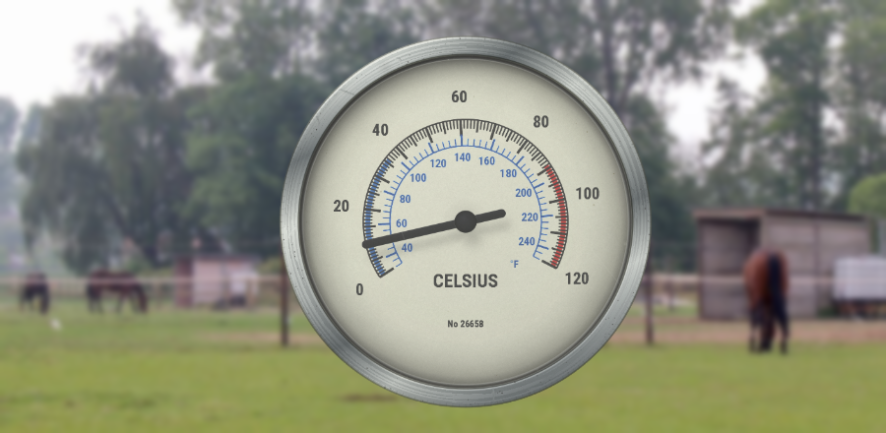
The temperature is 10 (°C)
